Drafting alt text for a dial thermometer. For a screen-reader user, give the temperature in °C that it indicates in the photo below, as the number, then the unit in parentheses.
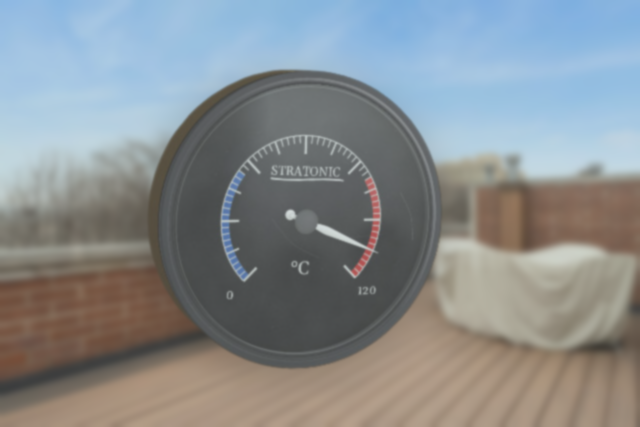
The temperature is 110 (°C)
